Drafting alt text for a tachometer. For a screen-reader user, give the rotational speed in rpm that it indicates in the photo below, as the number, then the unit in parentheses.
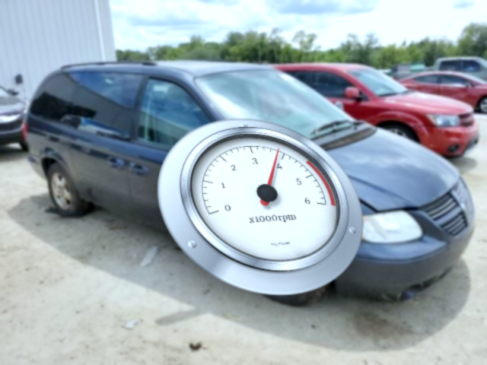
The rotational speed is 3800 (rpm)
